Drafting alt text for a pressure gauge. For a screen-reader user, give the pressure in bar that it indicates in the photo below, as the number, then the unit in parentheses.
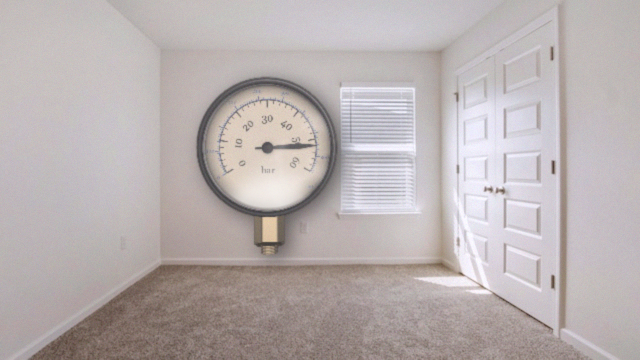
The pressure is 52 (bar)
